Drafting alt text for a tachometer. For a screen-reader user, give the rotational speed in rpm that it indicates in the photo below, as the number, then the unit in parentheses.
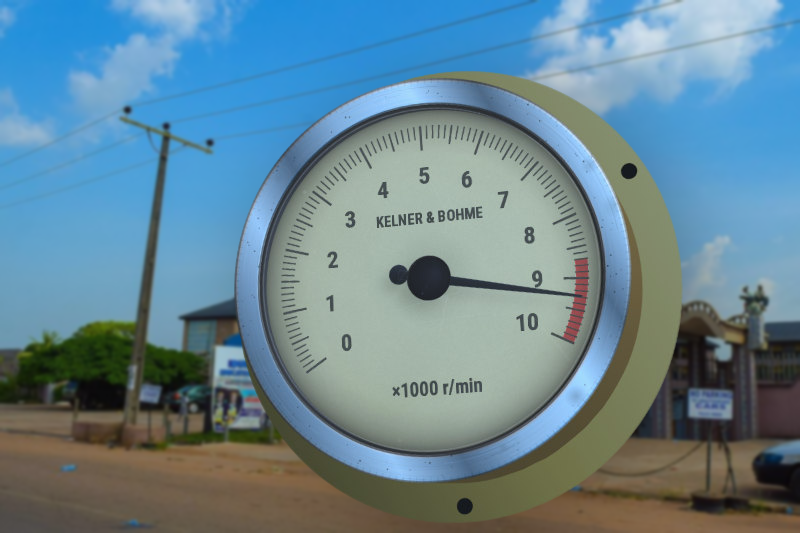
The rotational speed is 9300 (rpm)
